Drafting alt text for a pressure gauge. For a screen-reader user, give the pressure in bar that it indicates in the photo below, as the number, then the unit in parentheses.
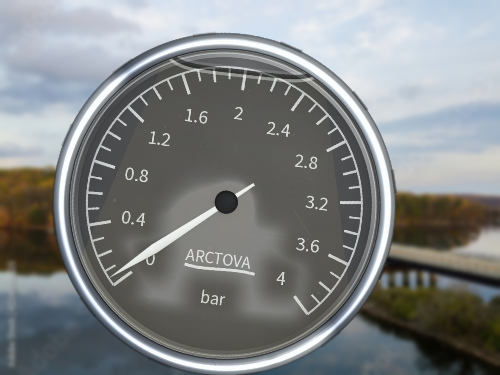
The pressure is 0.05 (bar)
